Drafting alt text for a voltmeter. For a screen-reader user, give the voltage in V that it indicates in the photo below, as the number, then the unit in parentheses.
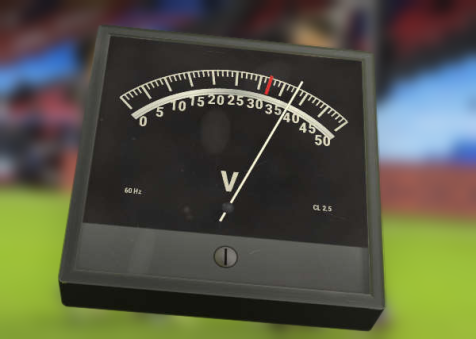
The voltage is 38 (V)
